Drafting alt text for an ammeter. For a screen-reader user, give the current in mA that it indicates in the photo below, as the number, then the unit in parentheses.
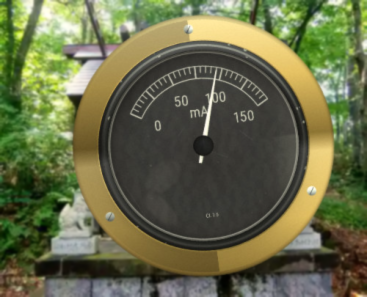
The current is 95 (mA)
